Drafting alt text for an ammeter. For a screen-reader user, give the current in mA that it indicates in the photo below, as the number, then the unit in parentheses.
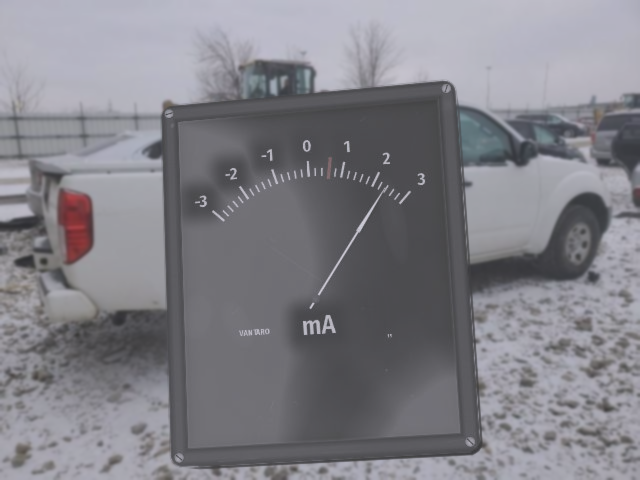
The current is 2.4 (mA)
